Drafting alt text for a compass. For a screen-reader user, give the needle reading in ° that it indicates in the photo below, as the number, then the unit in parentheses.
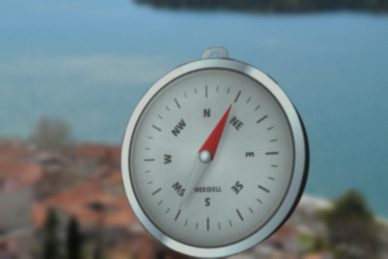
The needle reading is 30 (°)
